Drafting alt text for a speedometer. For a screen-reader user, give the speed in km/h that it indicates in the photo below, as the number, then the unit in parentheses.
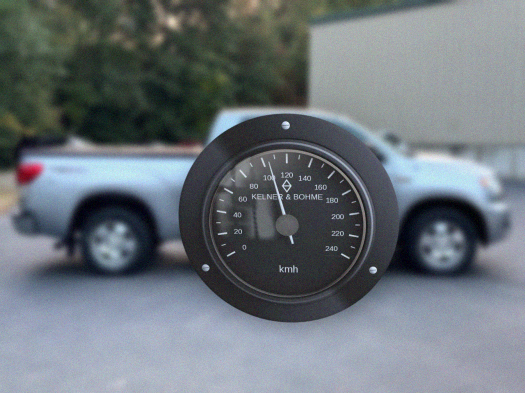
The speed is 105 (km/h)
